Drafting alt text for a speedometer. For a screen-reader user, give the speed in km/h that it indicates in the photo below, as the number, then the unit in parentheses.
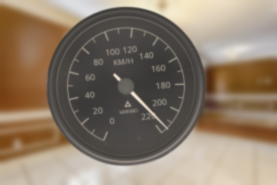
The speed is 215 (km/h)
